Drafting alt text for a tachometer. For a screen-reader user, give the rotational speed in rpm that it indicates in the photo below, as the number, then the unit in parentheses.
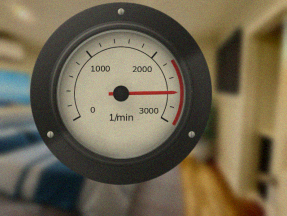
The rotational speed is 2600 (rpm)
